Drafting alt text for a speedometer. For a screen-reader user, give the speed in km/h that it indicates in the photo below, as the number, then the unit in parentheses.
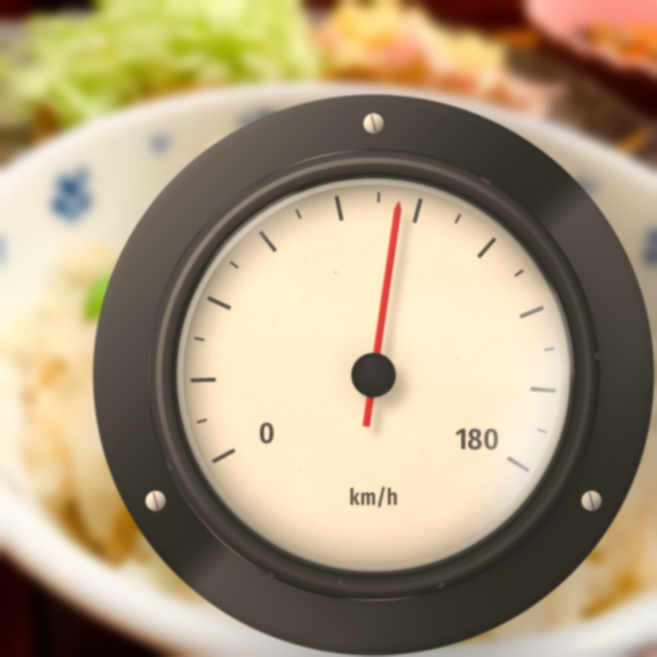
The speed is 95 (km/h)
